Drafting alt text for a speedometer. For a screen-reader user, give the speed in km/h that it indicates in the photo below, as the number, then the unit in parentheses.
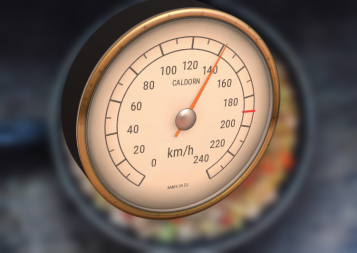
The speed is 140 (km/h)
